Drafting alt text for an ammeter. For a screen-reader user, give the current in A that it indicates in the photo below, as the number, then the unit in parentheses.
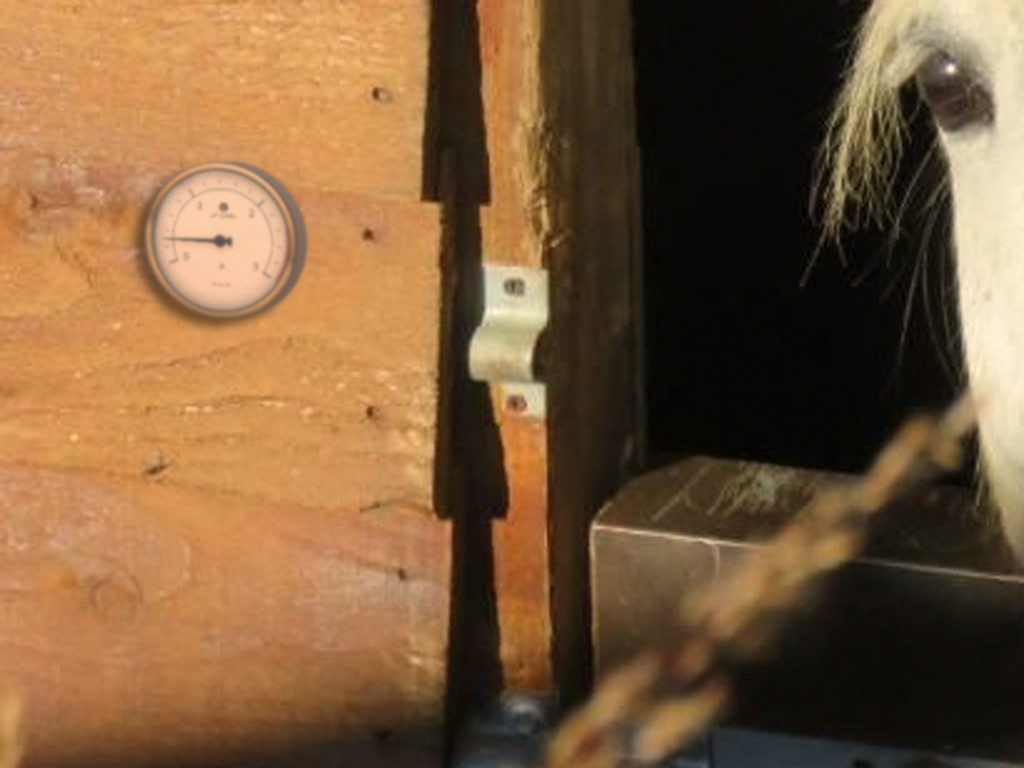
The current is 0.3 (A)
